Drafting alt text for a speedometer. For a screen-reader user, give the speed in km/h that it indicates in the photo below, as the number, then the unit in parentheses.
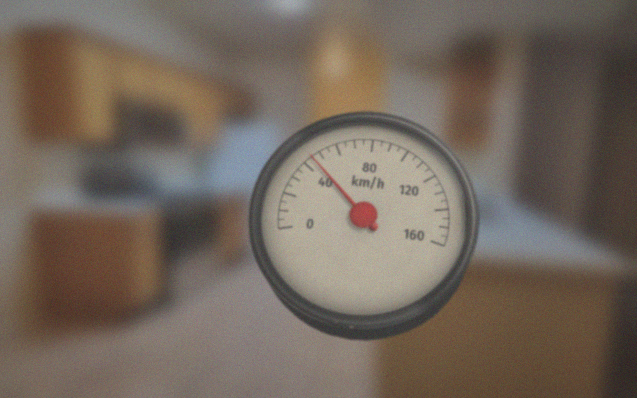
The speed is 45 (km/h)
